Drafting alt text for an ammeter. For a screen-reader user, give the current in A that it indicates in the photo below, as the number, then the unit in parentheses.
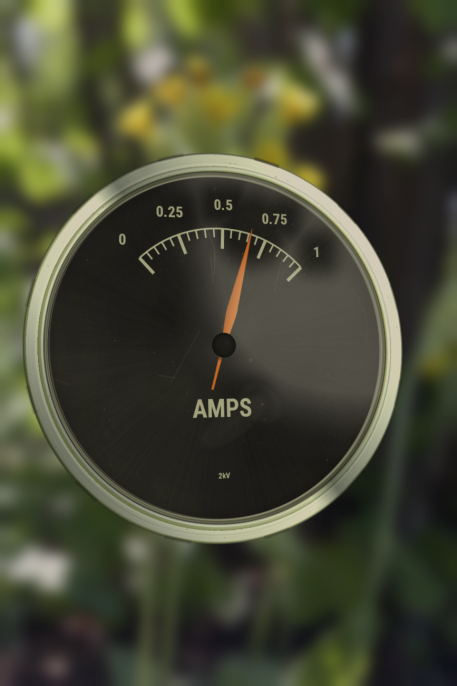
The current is 0.65 (A)
